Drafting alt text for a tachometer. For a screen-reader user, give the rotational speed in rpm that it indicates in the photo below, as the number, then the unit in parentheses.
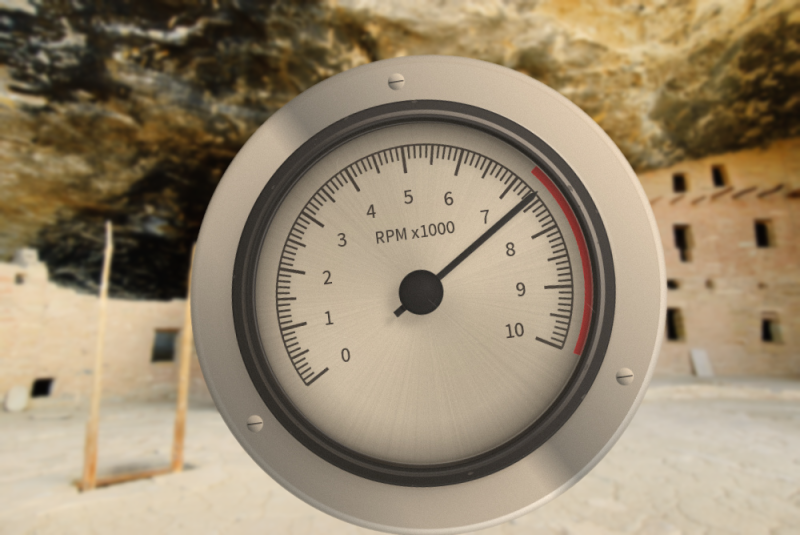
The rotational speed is 7400 (rpm)
